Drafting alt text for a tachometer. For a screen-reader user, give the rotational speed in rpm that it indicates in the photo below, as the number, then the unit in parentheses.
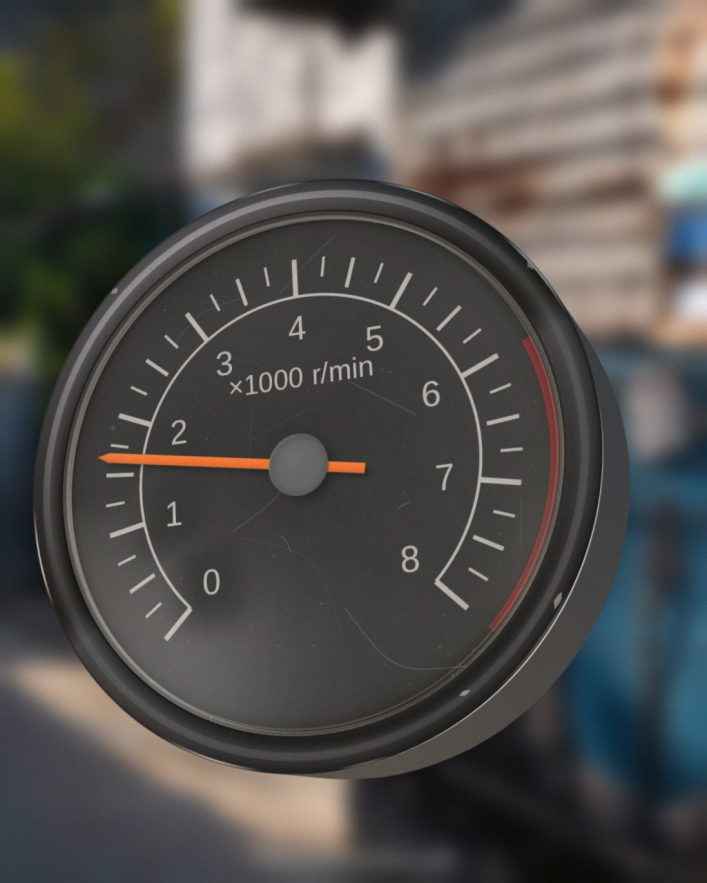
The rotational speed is 1625 (rpm)
